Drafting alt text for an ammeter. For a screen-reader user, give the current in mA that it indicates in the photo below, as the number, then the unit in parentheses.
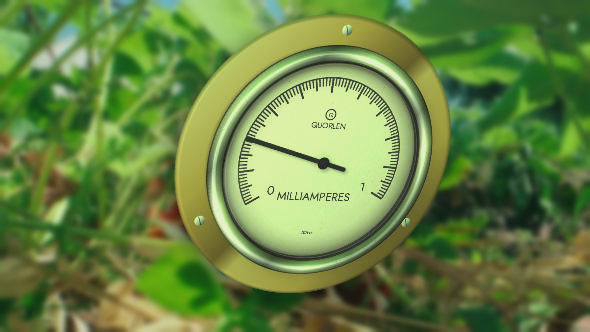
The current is 0.2 (mA)
